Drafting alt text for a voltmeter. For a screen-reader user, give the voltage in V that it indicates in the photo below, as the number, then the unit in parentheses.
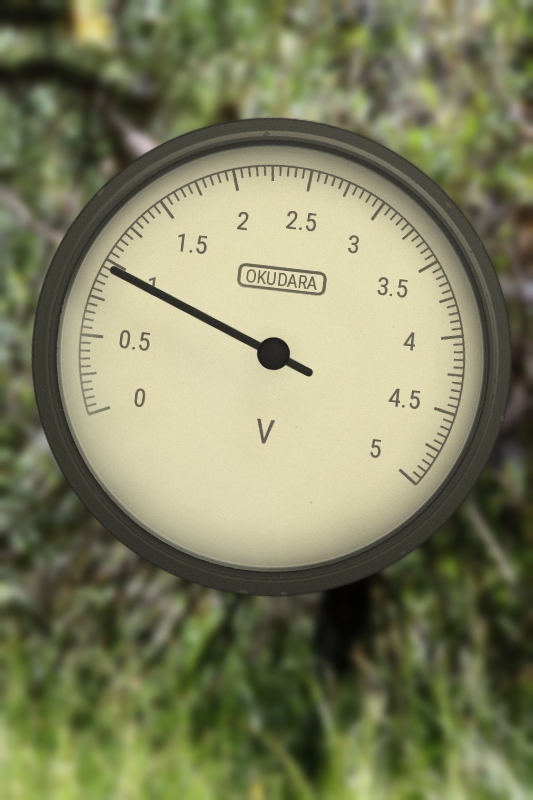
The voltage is 0.95 (V)
